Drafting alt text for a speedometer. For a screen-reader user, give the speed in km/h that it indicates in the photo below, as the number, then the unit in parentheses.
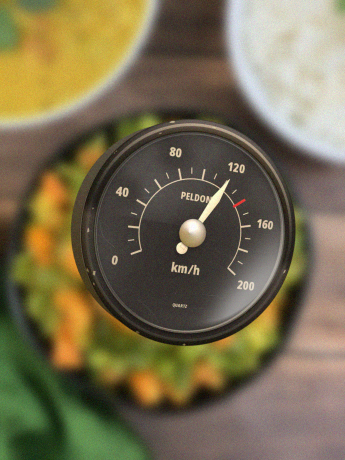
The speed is 120 (km/h)
